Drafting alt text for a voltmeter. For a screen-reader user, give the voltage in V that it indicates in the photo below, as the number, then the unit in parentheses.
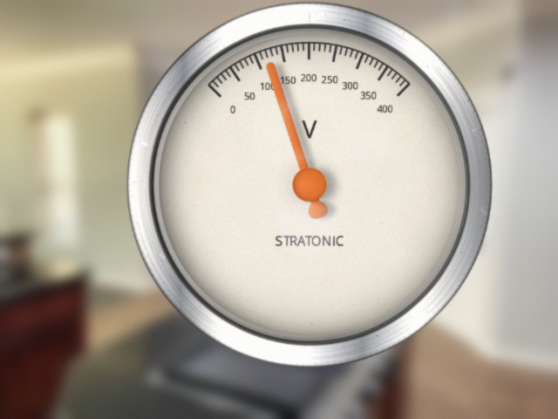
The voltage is 120 (V)
